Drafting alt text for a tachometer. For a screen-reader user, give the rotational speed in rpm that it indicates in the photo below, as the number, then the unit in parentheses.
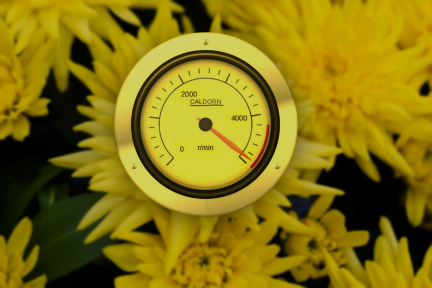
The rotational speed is 4900 (rpm)
